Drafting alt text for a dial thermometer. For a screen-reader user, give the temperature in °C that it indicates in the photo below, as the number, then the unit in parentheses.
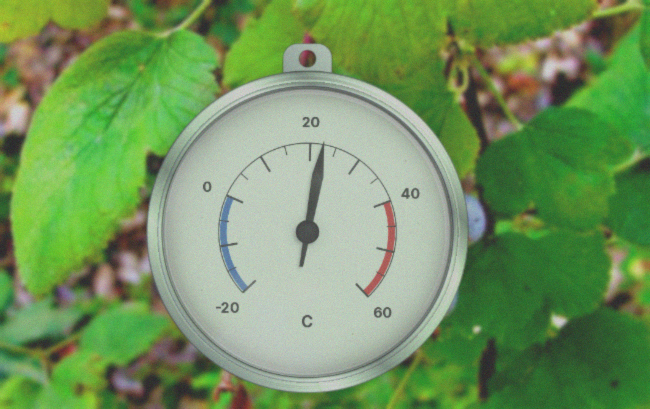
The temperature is 22.5 (°C)
